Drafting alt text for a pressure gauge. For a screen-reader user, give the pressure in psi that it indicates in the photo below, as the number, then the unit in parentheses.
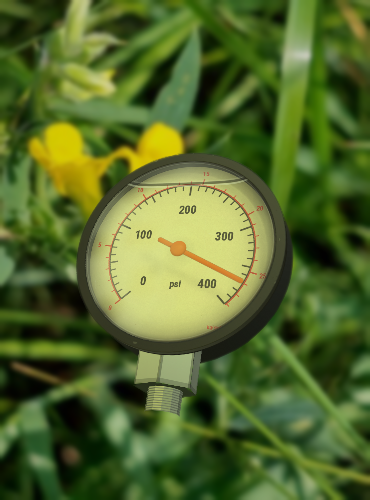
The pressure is 370 (psi)
